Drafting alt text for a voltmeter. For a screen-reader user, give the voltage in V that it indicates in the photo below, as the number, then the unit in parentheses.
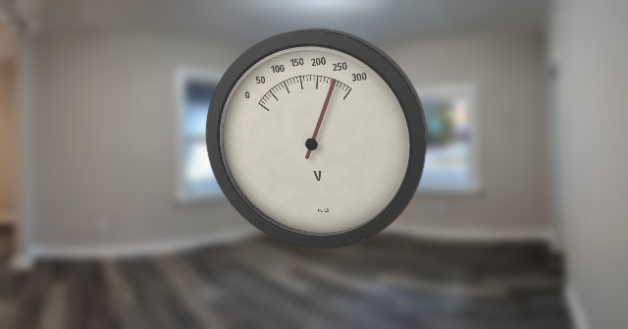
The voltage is 250 (V)
